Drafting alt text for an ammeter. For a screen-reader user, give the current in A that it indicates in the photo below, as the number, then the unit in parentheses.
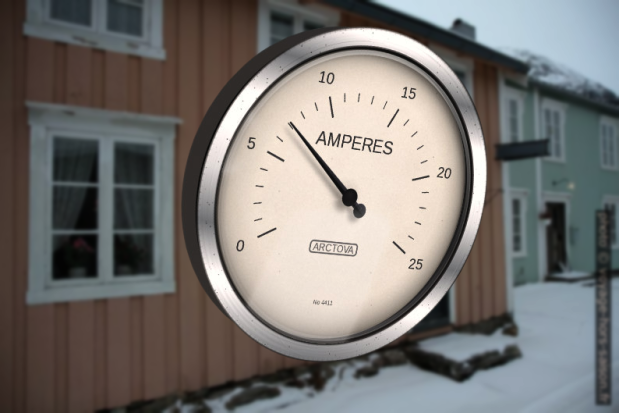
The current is 7 (A)
